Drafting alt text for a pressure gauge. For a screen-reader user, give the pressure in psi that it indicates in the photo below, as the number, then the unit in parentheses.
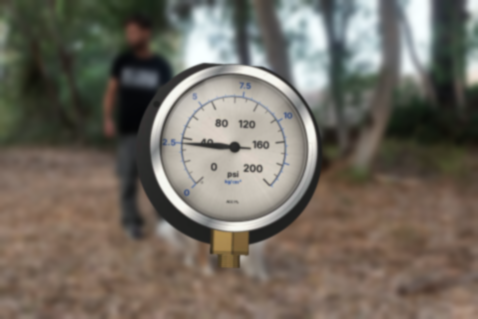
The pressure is 35 (psi)
